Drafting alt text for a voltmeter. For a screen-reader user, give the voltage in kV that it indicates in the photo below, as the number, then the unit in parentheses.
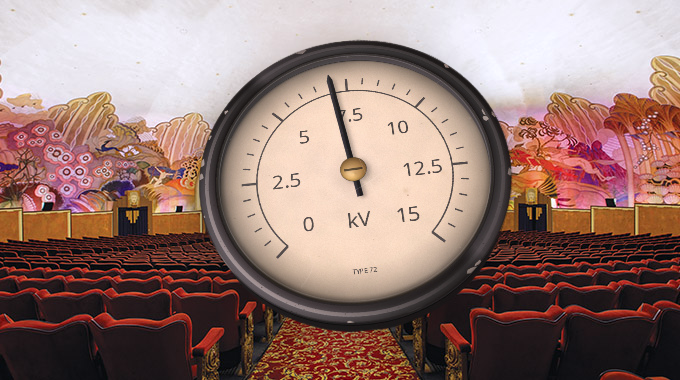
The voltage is 7 (kV)
